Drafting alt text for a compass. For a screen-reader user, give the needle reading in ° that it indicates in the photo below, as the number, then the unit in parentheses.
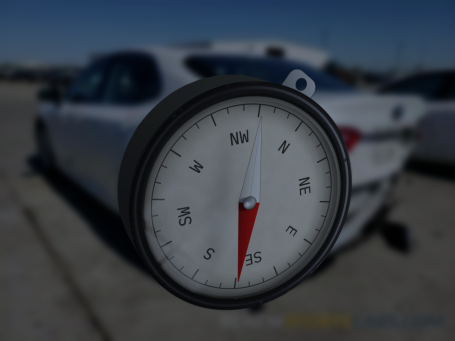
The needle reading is 150 (°)
